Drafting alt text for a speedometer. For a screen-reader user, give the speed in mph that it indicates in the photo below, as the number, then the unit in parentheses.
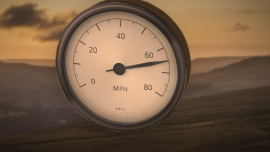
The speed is 65 (mph)
